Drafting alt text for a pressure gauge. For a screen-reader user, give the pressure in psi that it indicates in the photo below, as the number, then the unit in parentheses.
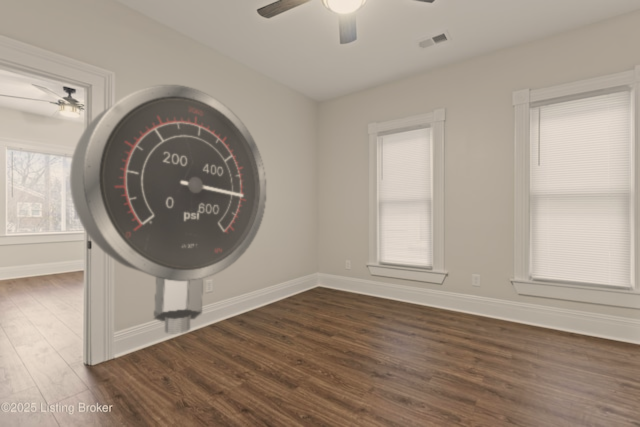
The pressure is 500 (psi)
